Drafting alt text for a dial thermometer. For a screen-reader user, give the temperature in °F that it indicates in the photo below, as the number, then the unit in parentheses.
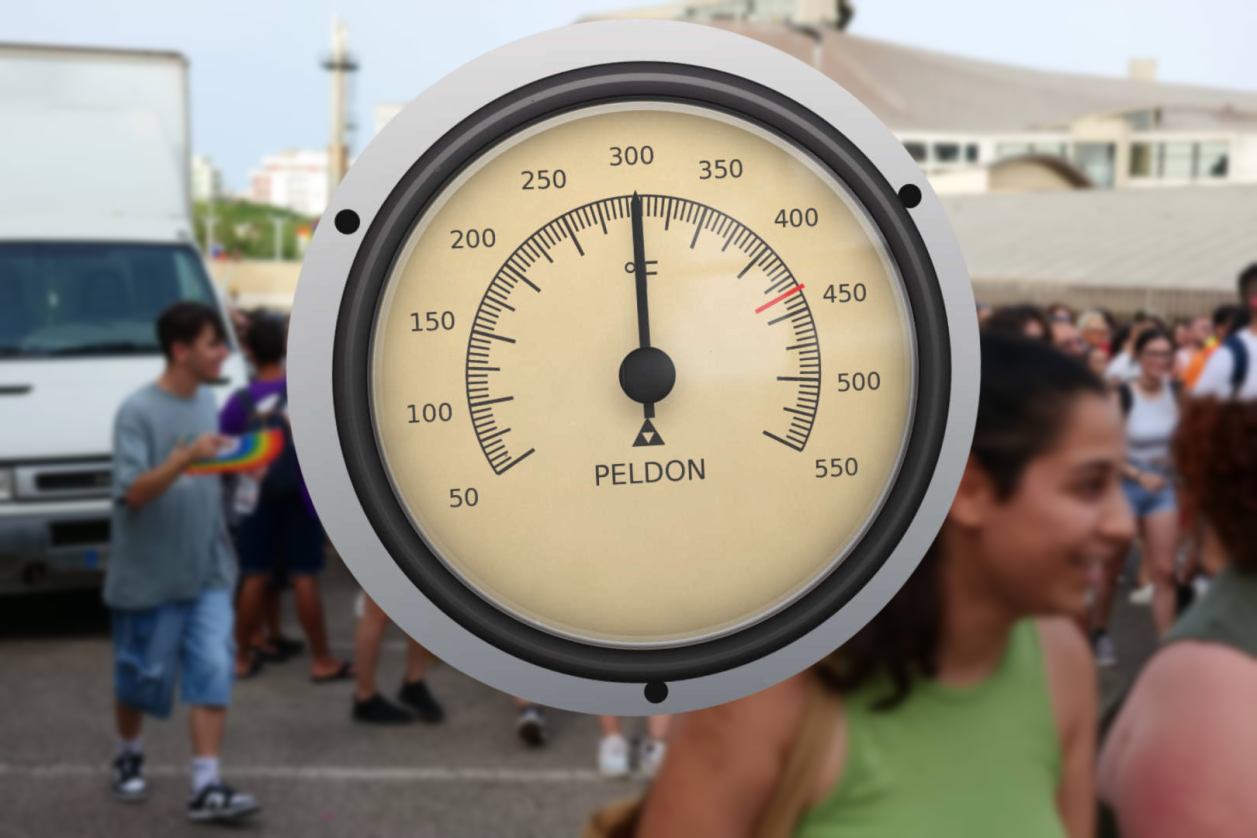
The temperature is 300 (°F)
